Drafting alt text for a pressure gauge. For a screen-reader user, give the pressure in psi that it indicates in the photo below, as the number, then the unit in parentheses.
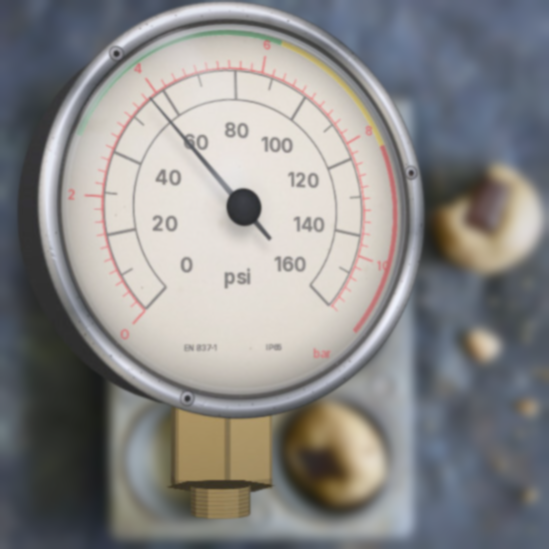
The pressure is 55 (psi)
